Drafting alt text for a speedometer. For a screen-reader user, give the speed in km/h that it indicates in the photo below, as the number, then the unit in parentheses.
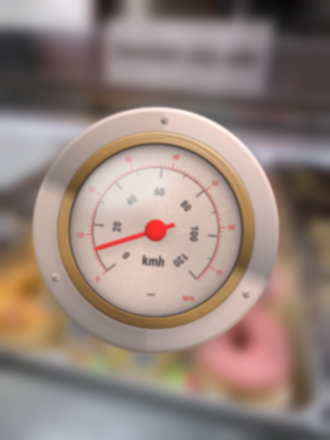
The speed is 10 (km/h)
